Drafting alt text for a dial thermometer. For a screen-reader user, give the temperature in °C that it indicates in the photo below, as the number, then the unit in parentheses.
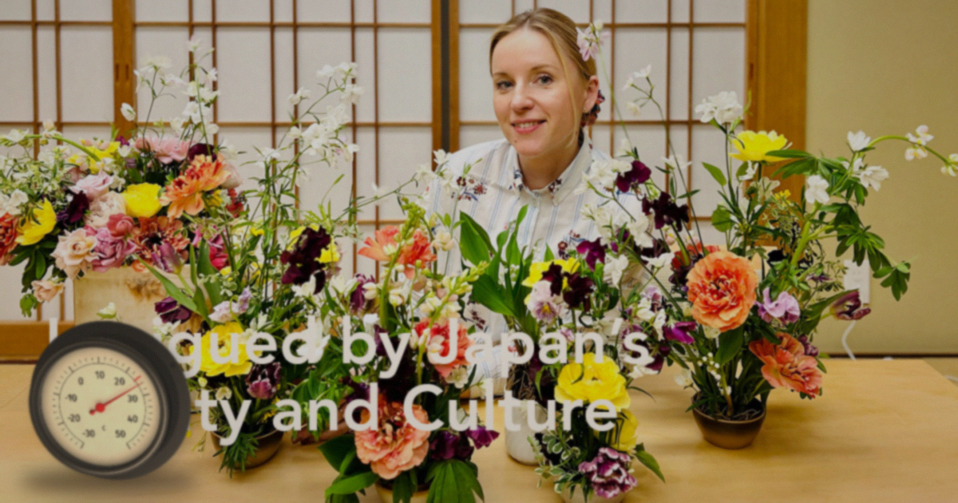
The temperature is 26 (°C)
